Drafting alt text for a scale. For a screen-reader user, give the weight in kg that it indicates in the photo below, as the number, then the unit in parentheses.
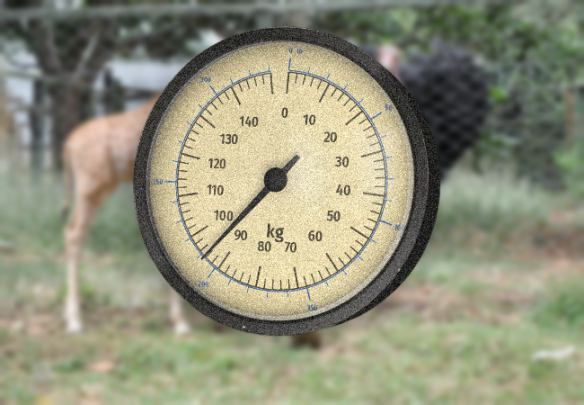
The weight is 94 (kg)
